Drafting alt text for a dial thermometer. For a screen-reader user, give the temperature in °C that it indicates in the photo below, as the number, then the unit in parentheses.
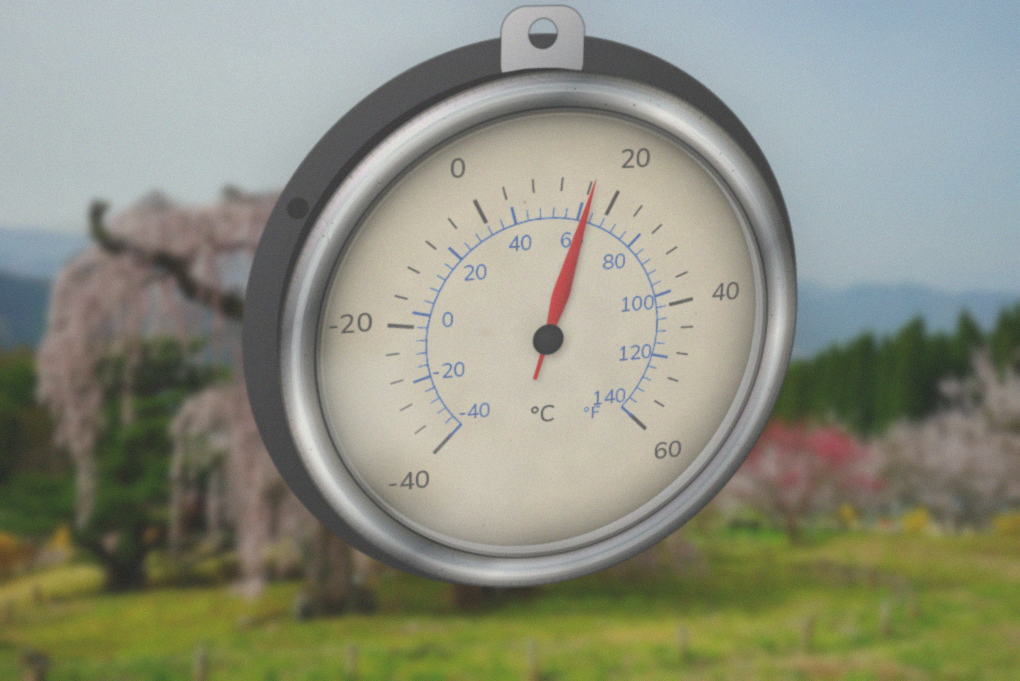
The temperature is 16 (°C)
